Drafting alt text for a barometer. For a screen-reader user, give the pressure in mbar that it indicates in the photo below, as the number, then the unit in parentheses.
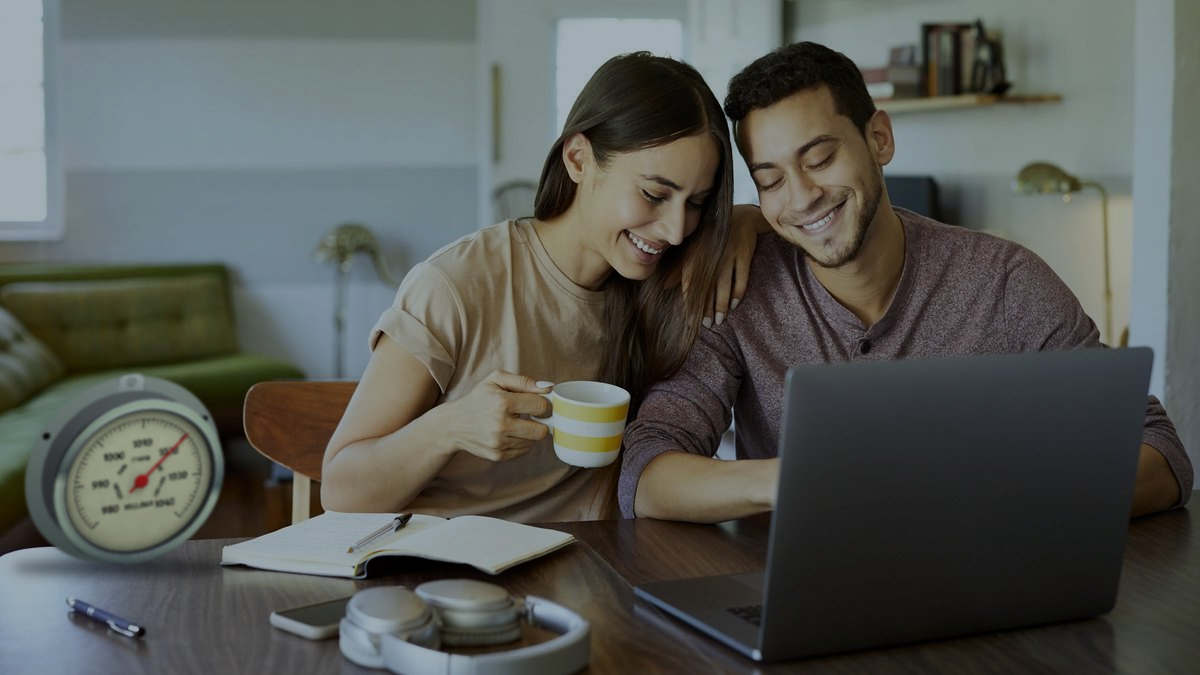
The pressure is 1020 (mbar)
